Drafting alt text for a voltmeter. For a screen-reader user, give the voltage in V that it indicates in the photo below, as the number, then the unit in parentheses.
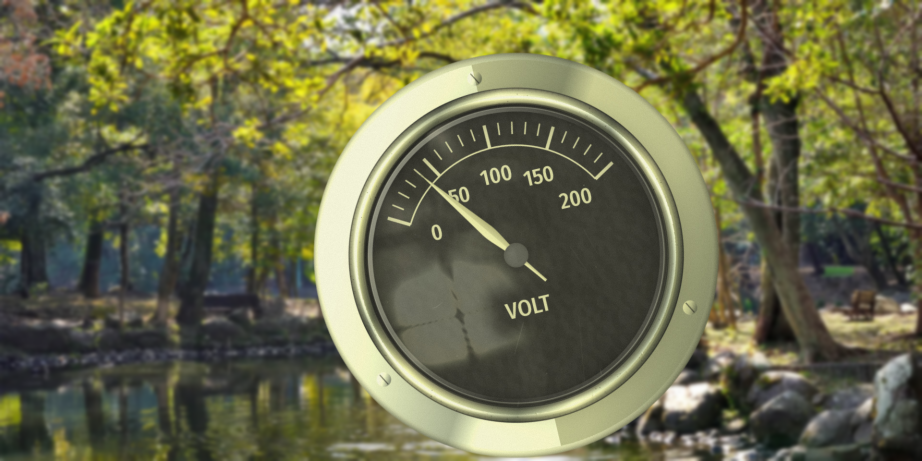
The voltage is 40 (V)
